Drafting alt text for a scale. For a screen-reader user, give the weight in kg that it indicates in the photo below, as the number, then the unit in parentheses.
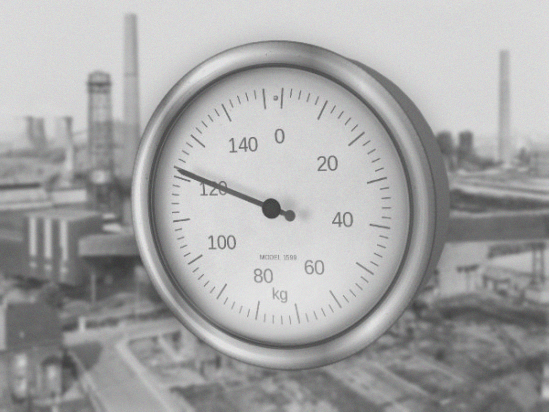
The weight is 122 (kg)
